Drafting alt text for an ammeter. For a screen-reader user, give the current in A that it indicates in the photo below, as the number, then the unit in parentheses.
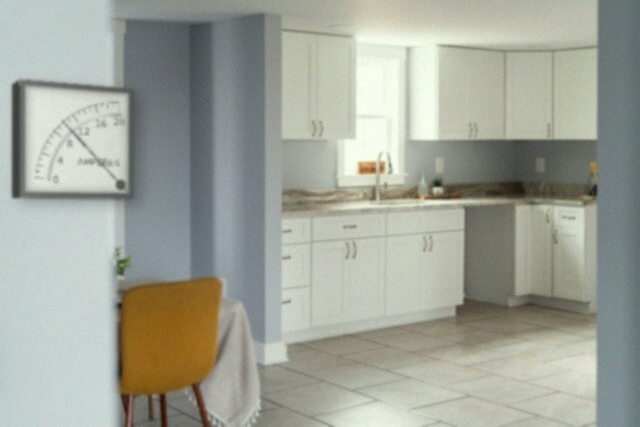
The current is 10 (A)
